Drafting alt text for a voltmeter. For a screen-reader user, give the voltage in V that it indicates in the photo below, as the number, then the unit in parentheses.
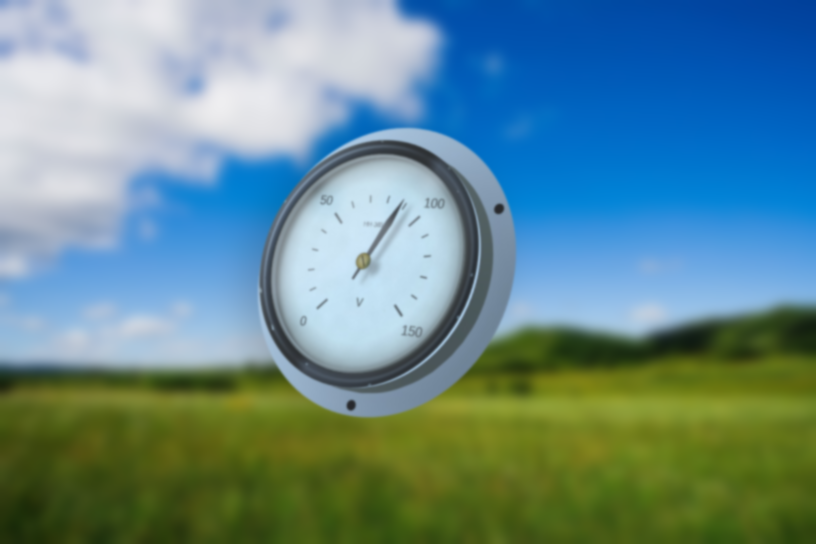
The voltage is 90 (V)
